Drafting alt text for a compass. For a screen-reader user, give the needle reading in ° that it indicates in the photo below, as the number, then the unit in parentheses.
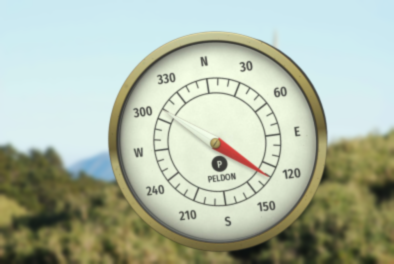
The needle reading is 130 (°)
